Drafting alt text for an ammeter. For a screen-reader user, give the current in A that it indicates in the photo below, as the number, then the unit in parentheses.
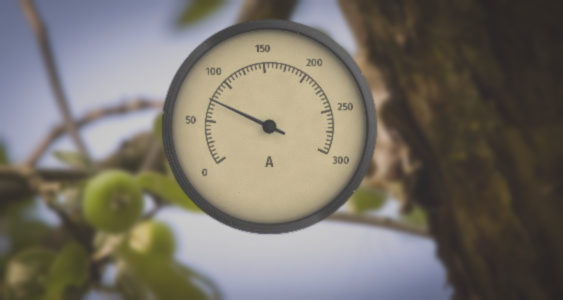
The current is 75 (A)
